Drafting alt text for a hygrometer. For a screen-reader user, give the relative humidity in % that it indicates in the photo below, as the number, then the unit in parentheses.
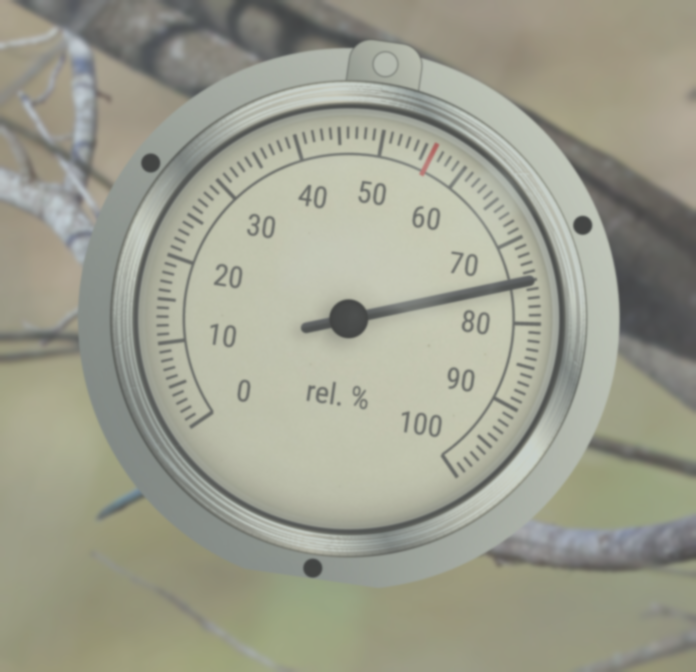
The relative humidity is 75 (%)
